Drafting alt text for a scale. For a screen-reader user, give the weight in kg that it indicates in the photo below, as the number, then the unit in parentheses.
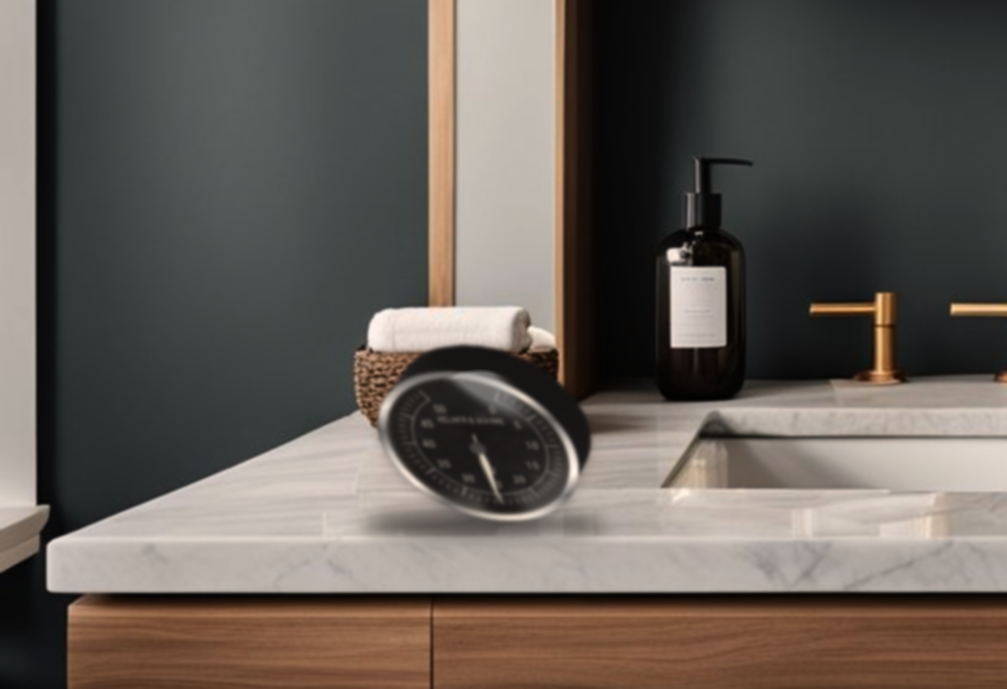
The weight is 25 (kg)
